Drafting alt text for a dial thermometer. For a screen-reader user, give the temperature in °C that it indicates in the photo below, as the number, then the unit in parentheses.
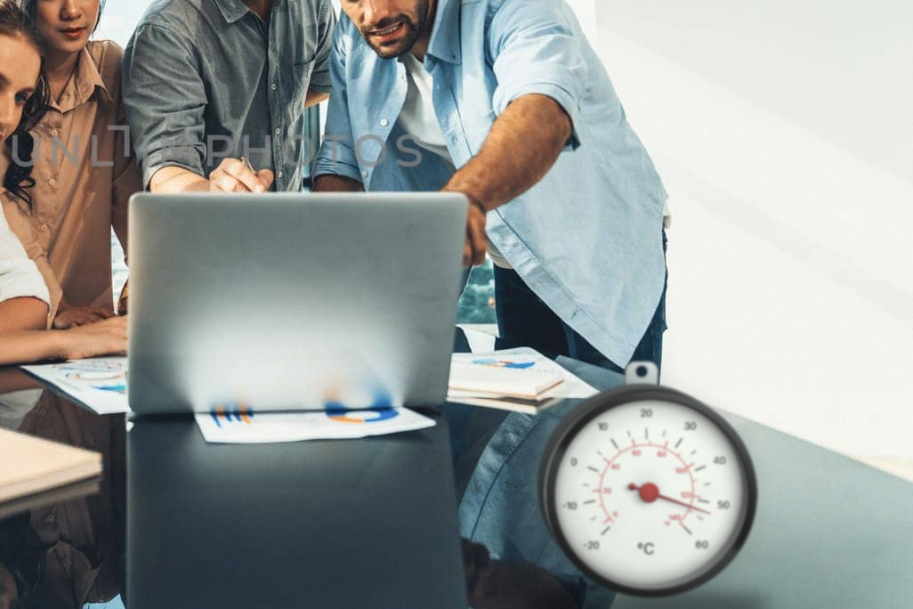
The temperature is 52.5 (°C)
